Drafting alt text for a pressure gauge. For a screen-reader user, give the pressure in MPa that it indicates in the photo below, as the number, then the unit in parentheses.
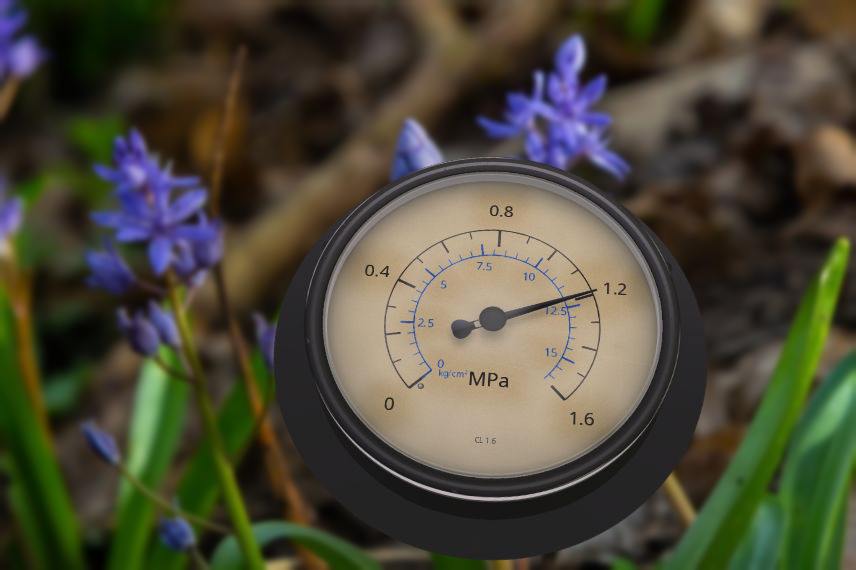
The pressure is 1.2 (MPa)
